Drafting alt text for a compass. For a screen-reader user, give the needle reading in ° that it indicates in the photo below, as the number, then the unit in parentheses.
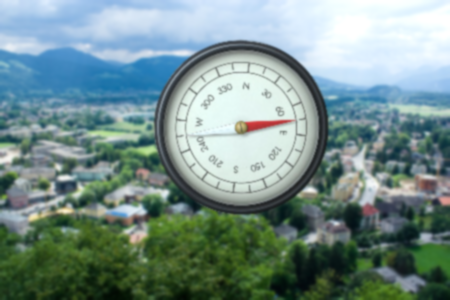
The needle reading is 75 (°)
